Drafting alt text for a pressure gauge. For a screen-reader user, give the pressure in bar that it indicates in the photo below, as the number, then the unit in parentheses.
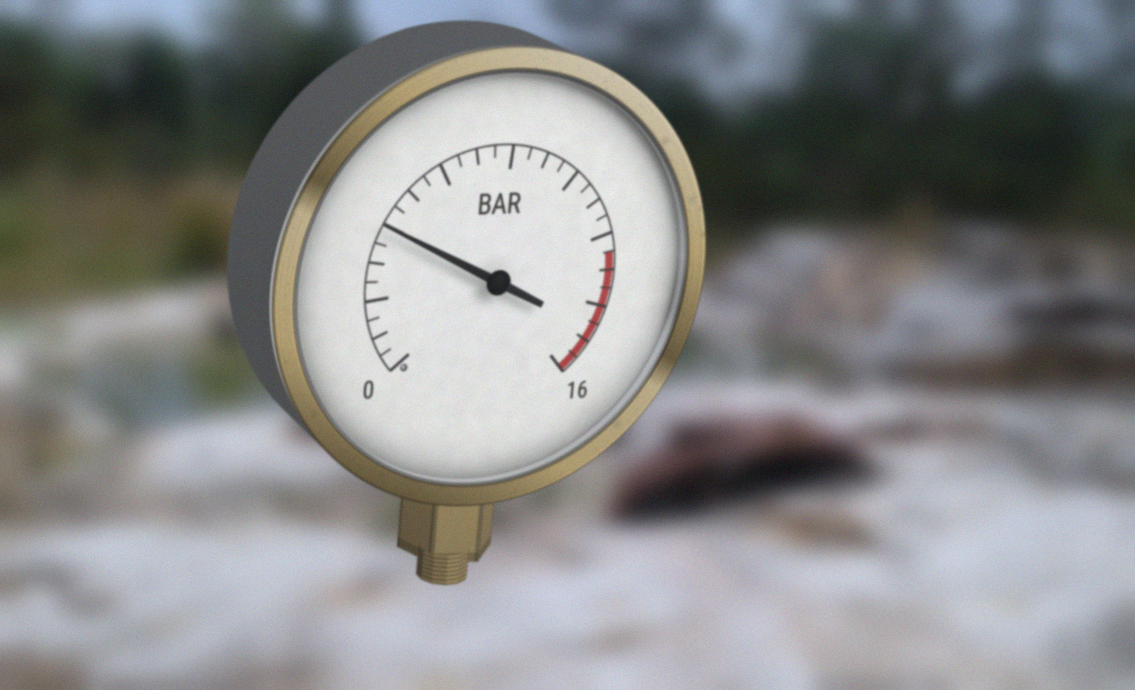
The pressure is 4 (bar)
